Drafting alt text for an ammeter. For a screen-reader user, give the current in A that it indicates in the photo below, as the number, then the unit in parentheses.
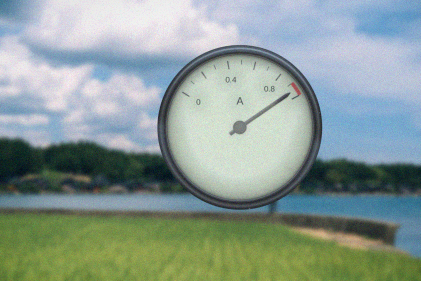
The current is 0.95 (A)
